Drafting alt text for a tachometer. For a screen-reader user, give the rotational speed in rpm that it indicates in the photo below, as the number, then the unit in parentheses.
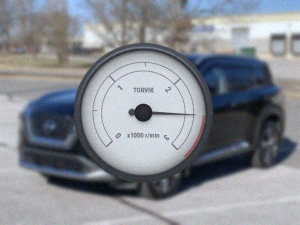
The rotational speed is 2500 (rpm)
